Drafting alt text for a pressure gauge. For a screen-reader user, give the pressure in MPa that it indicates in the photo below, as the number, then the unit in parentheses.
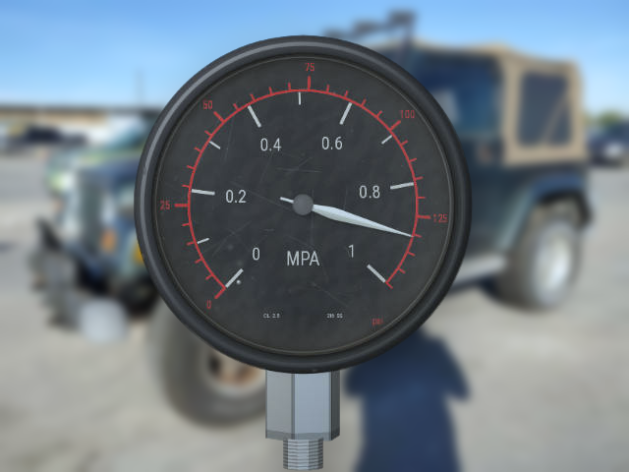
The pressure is 0.9 (MPa)
